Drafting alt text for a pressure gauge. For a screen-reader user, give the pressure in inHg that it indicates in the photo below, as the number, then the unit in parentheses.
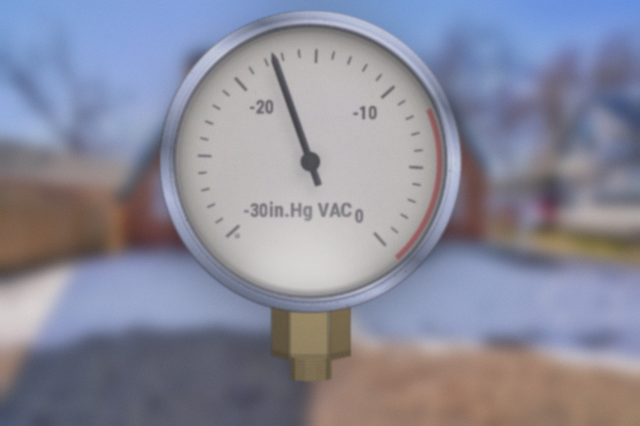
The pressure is -17.5 (inHg)
